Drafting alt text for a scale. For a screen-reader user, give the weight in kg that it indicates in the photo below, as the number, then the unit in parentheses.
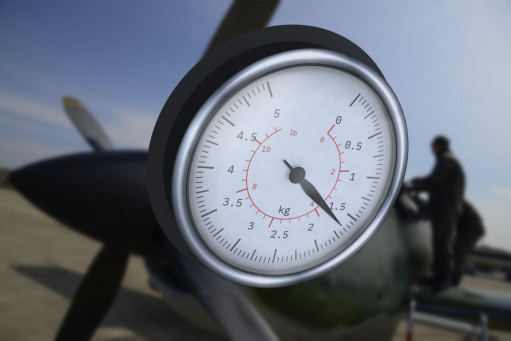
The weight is 1.65 (kg)
